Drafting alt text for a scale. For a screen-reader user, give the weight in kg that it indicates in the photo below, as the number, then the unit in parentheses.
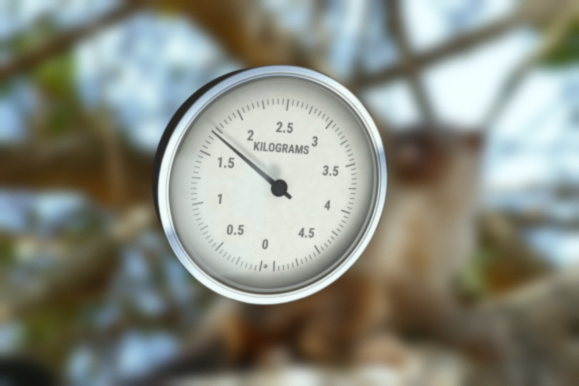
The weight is 1.7 (kg)
